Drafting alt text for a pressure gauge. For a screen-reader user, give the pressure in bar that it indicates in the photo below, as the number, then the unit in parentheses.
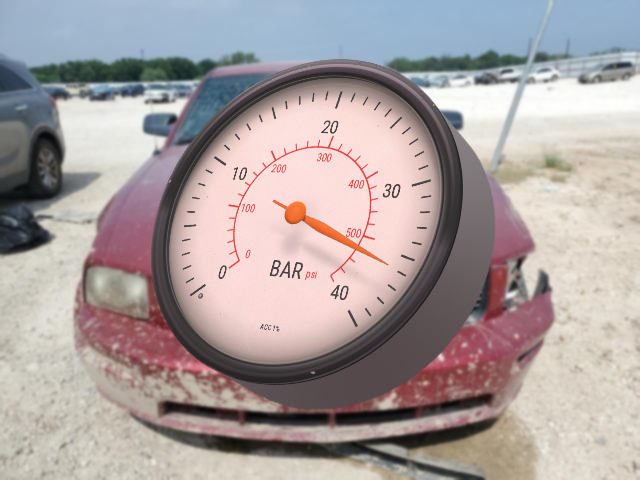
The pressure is 36 (bar)
